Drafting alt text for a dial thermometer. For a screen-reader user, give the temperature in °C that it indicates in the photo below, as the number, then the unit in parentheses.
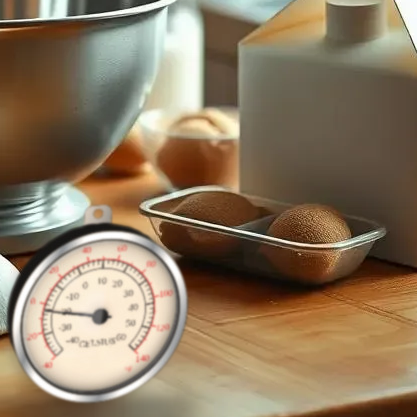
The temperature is -20 (°C)
